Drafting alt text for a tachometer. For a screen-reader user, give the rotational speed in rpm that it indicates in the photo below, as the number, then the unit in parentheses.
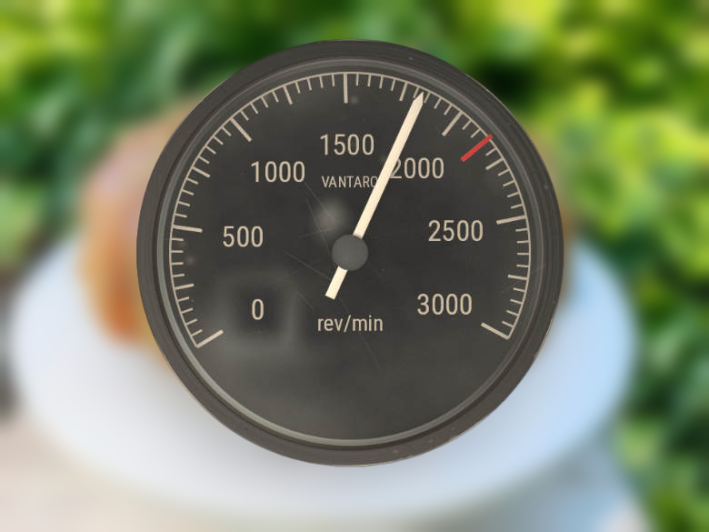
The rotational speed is 1825 (rpm)
